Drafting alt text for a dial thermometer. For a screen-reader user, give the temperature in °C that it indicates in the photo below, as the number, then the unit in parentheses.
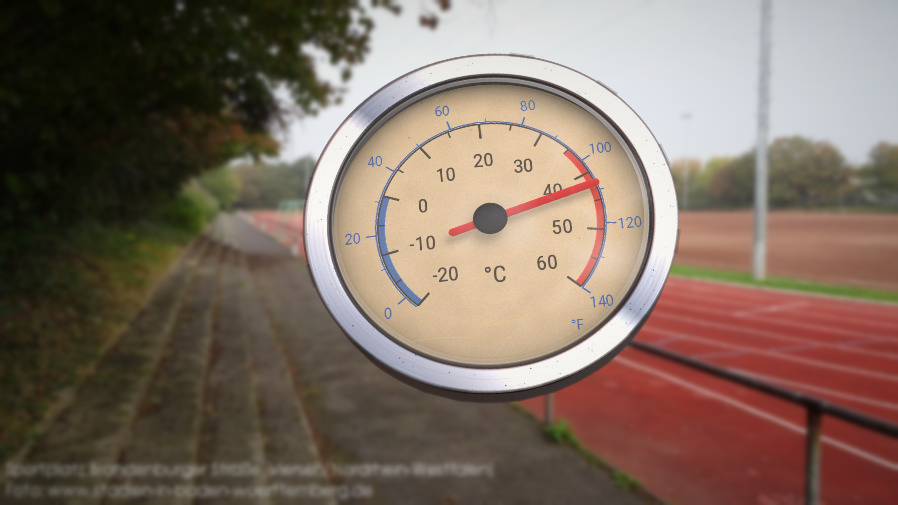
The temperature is 42.5 (°C)
